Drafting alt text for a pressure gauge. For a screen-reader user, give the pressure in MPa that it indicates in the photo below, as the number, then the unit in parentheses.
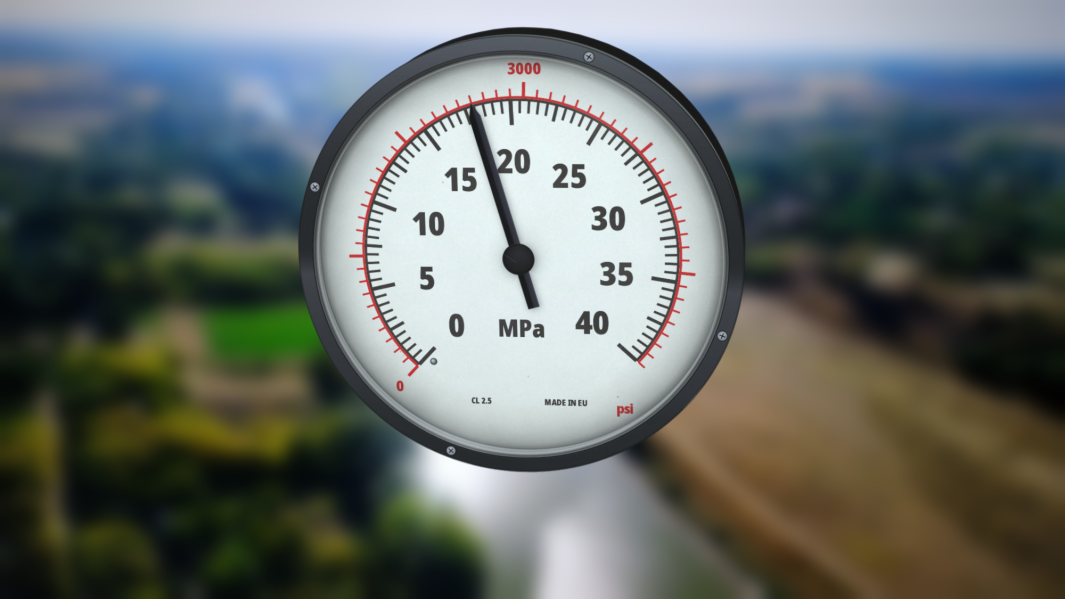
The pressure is 18 (MPa)
